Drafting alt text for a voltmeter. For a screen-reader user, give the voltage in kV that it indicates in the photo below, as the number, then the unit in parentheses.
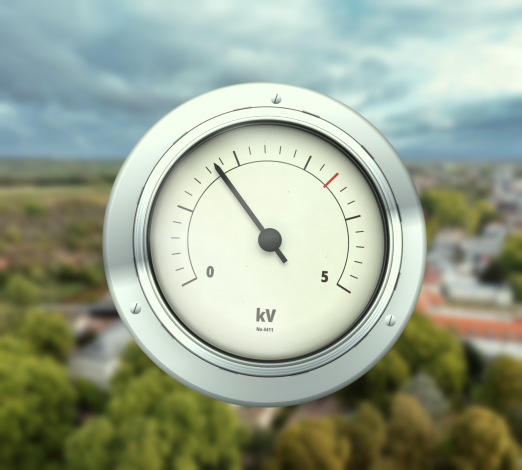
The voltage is 1.7 (kV)
